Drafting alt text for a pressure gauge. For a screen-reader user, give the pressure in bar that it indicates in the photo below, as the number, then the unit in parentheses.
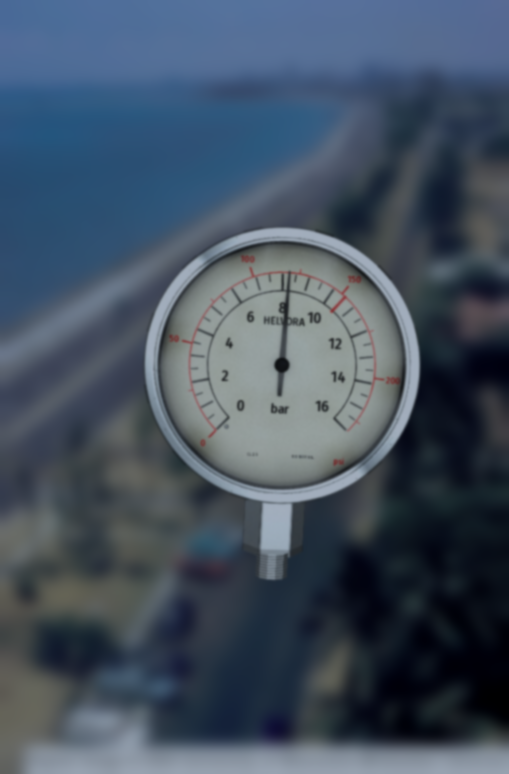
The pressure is 8.25 (bar)
